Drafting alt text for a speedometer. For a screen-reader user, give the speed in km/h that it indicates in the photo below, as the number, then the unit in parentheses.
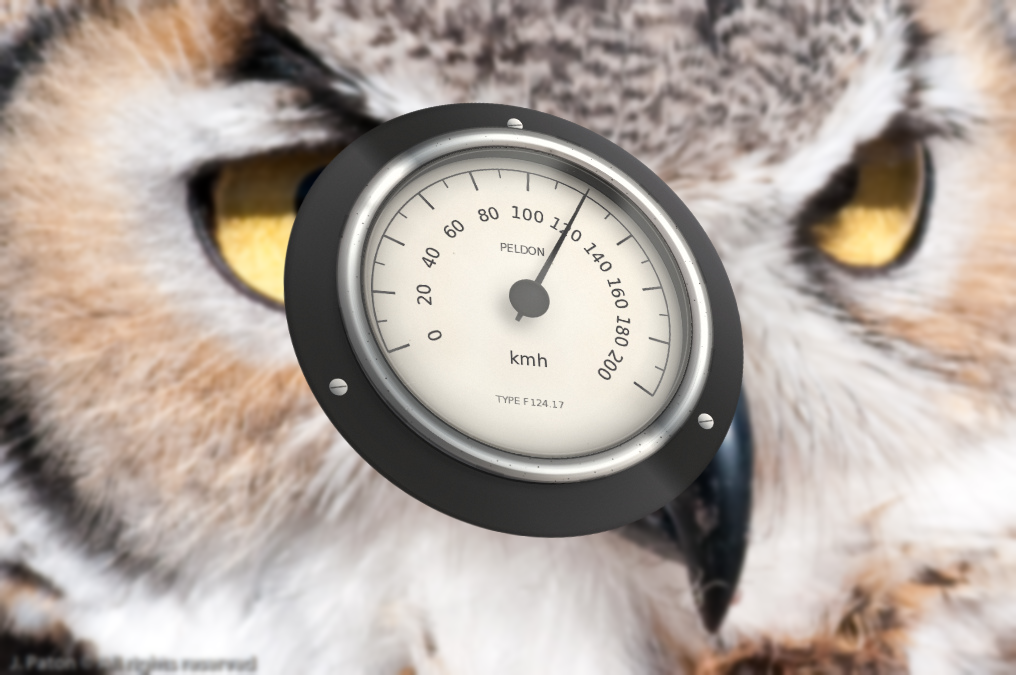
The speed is 120 (km/h)
